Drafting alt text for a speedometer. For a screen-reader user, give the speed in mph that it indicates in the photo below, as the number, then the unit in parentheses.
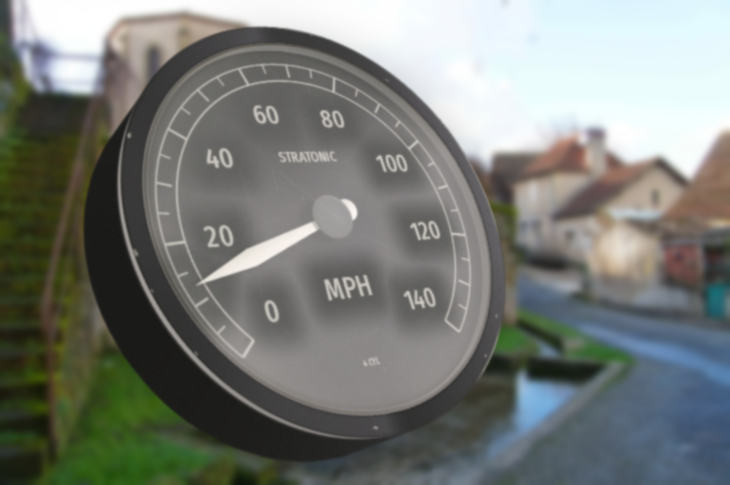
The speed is 12.5 (mph)
